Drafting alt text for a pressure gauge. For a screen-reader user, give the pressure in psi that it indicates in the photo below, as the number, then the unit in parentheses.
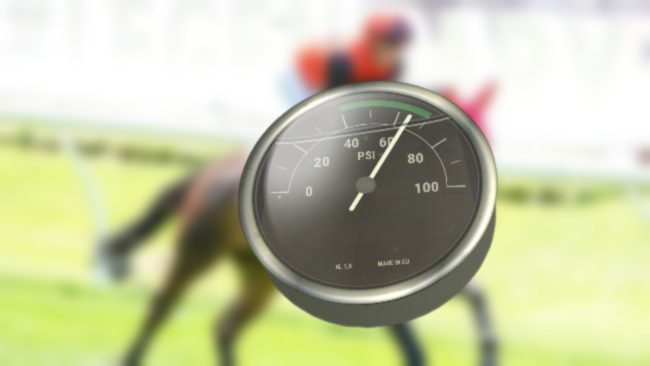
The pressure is 65 (psi)
